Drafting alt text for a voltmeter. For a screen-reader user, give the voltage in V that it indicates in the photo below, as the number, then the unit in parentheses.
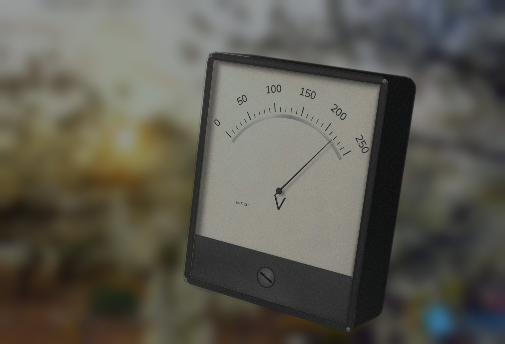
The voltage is 220 (V)
